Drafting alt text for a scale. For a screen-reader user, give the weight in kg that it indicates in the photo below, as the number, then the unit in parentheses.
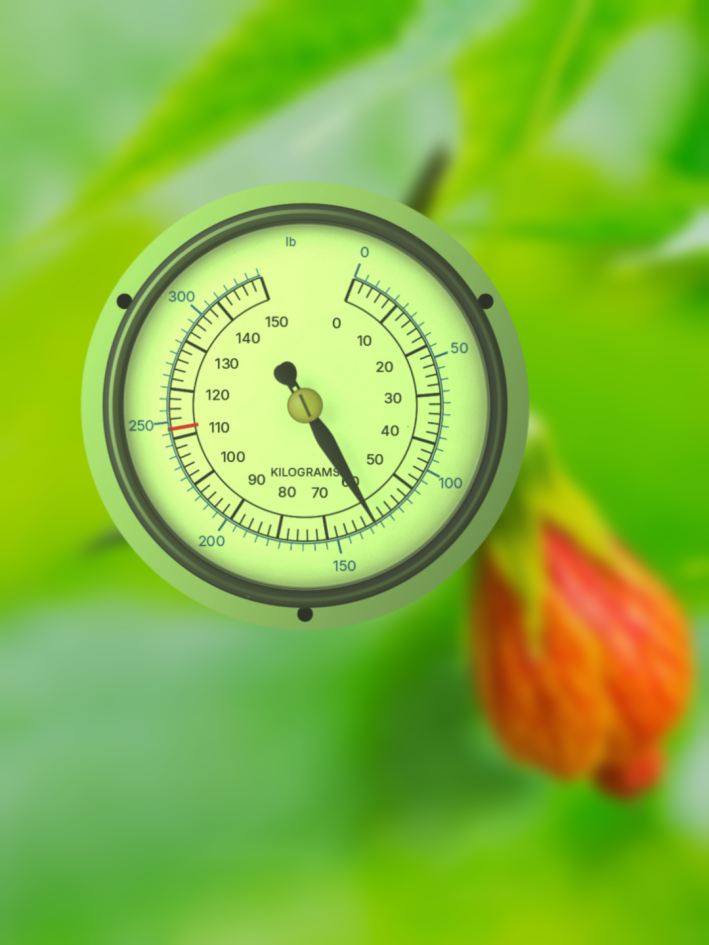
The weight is 60 (kg)
